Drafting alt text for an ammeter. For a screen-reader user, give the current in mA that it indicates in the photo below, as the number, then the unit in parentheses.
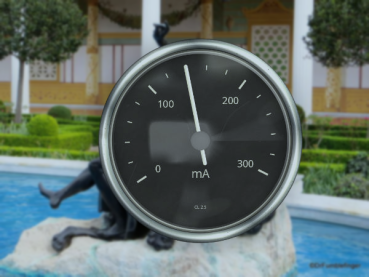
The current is 140 (mA)
